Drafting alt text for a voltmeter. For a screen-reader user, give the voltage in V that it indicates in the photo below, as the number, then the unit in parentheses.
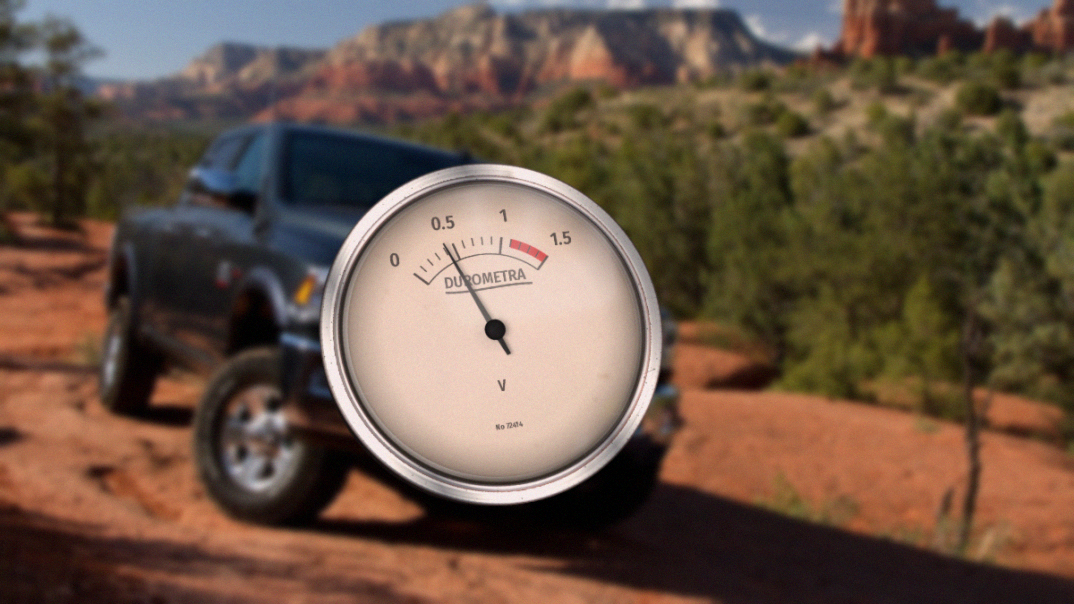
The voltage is 0.4 (V)
